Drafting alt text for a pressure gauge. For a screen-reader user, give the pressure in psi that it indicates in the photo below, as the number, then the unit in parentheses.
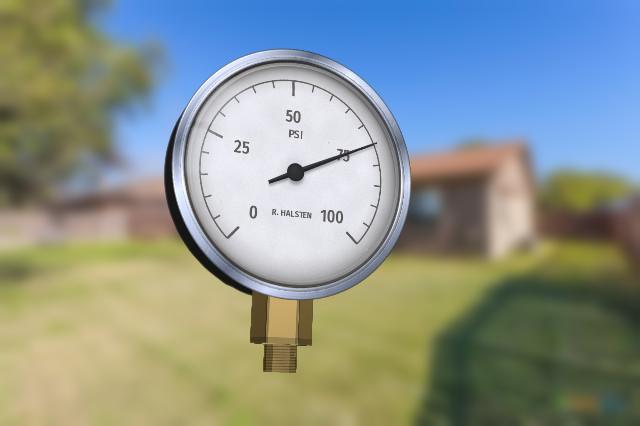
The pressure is 75 (psi)
